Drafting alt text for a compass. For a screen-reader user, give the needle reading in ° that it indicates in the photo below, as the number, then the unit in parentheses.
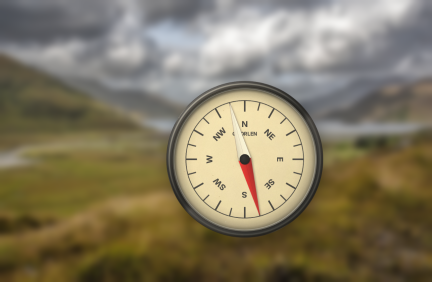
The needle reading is 165 (°)
